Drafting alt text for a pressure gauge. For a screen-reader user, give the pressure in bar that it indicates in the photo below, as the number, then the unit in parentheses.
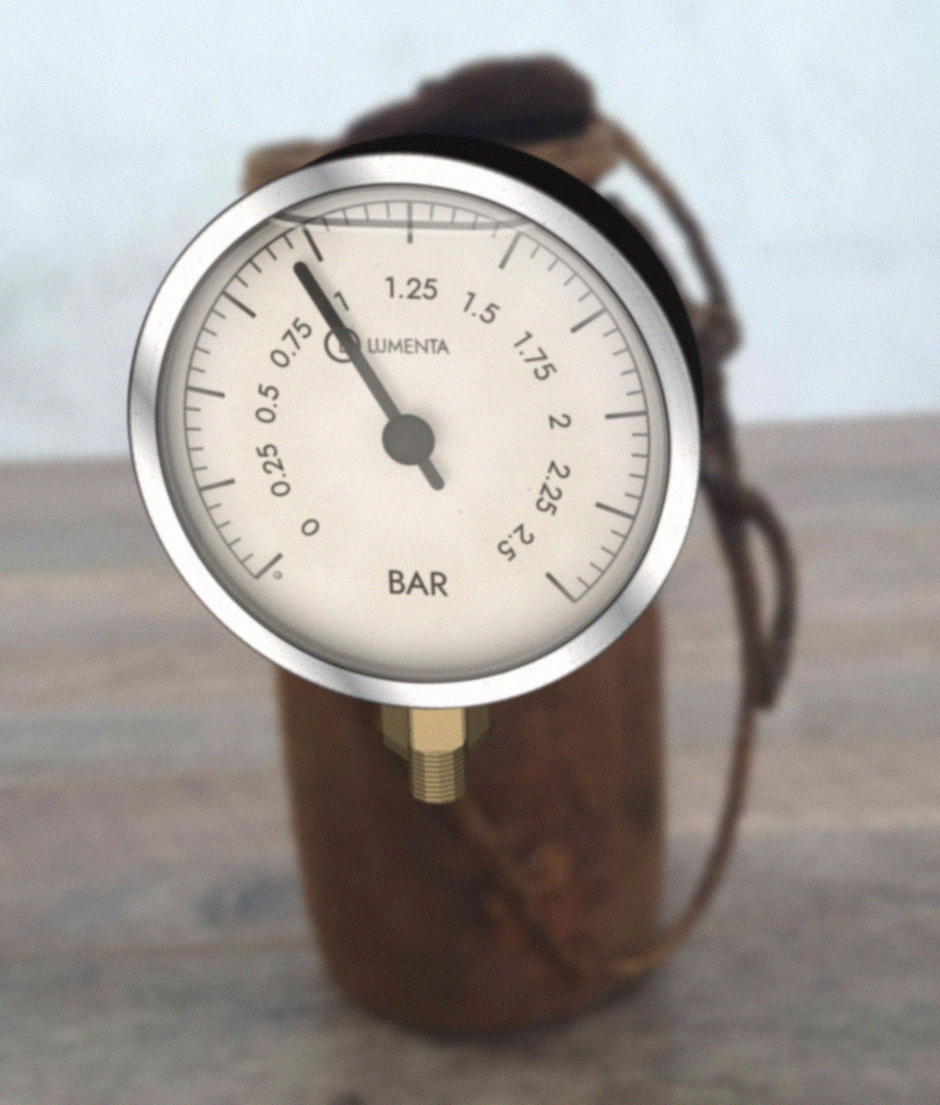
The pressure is 0.95 (bar)
